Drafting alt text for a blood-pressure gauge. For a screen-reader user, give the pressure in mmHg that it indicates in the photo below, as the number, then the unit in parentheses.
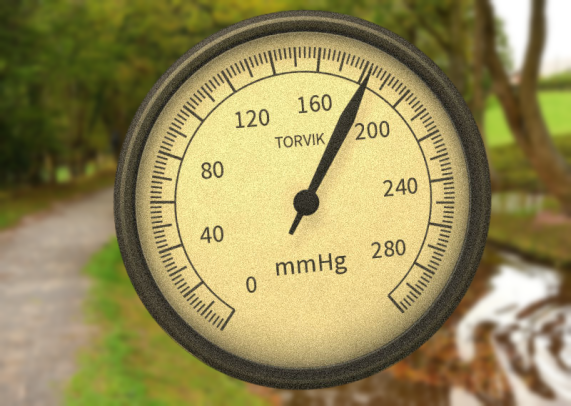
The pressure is 182 (mmHg)
